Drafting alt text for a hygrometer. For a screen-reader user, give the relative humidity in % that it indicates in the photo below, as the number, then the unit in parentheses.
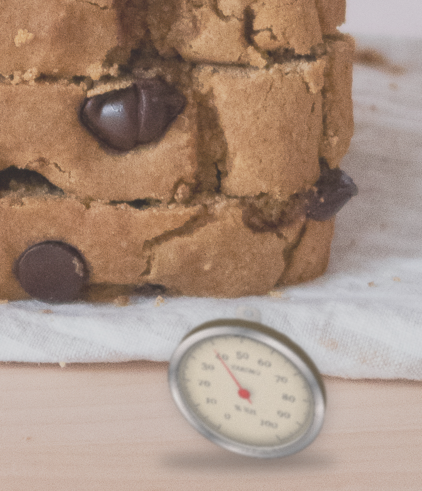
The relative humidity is 40 (%)
